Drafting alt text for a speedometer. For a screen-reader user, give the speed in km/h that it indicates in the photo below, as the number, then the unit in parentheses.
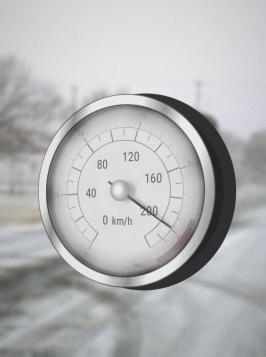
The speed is 200 (km/h)
